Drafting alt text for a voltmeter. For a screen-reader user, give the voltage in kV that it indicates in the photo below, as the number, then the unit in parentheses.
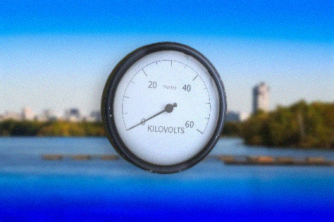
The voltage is 0 (kV)
